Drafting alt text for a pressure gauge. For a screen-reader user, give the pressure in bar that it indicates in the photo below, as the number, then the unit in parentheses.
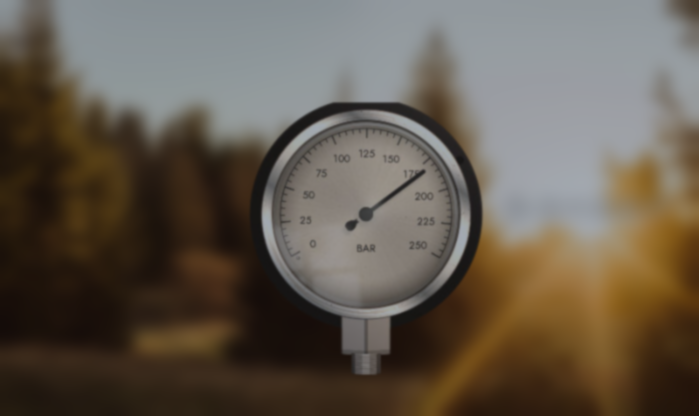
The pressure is 180 (bar)
